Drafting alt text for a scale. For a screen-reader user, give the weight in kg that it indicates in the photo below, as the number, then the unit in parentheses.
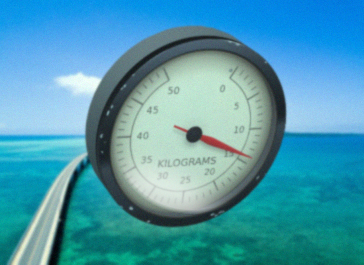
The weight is 14 (kg)
